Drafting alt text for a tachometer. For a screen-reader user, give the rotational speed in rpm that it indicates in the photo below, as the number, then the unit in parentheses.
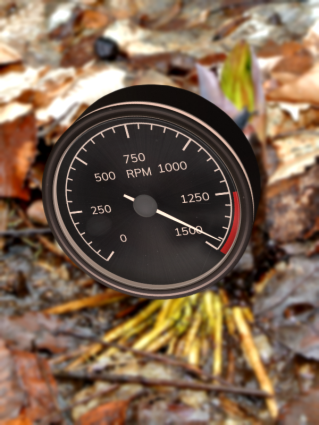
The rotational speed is 1450 (rpm)
